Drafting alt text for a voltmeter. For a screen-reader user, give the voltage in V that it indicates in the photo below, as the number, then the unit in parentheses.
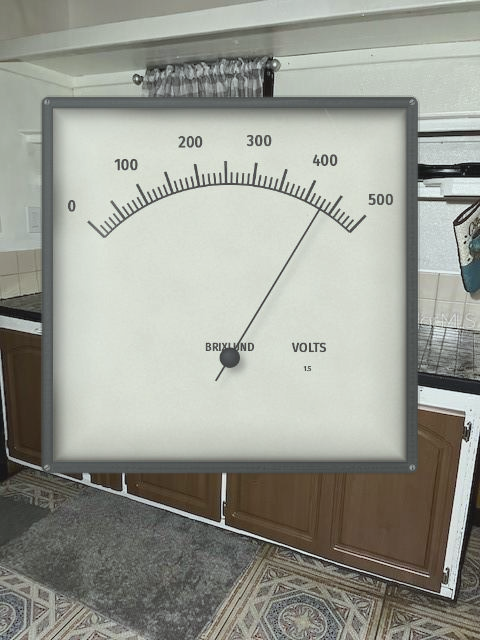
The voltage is 430 (V)
